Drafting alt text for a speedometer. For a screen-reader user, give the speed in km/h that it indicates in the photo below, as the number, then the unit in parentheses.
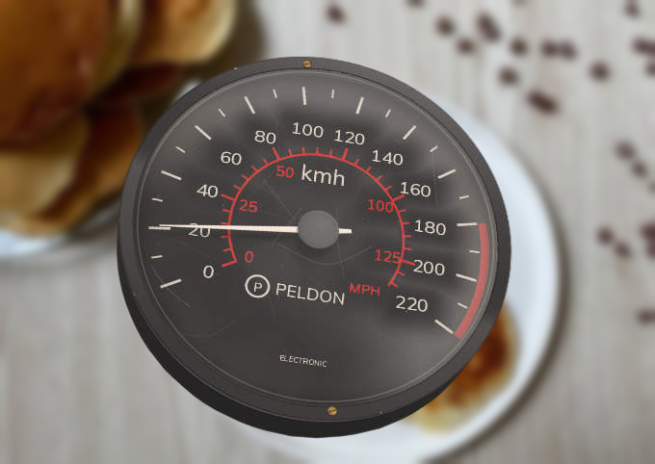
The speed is 20 (km/h)
